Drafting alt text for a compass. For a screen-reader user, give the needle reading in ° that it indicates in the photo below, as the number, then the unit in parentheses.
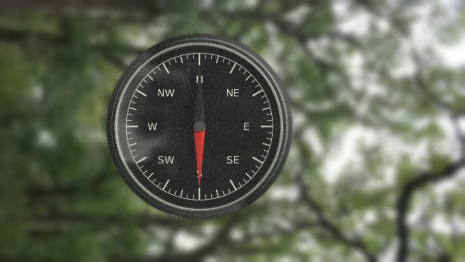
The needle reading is 180 (°)
